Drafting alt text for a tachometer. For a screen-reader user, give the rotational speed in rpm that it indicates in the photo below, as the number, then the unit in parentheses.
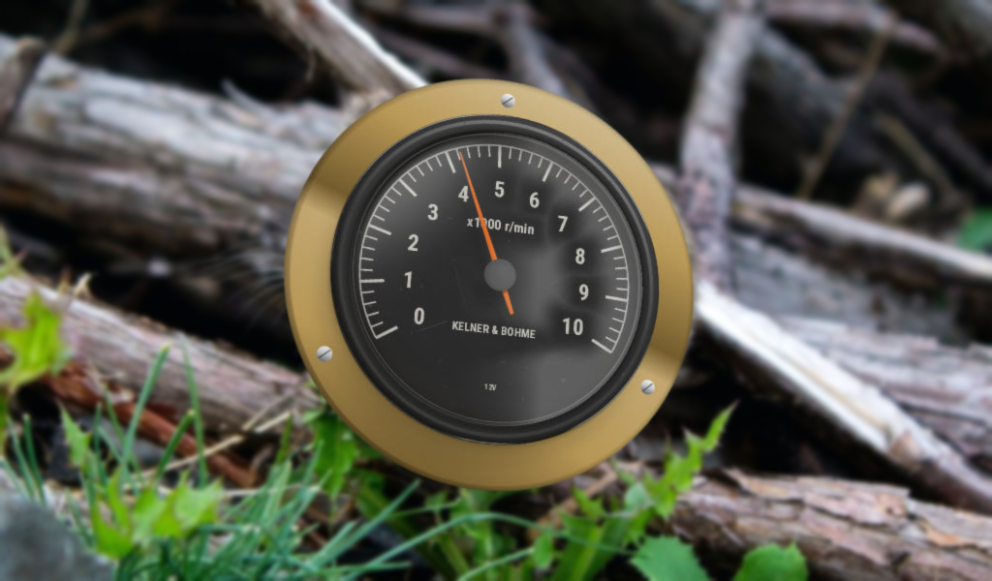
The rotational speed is 4200 (rpm)
